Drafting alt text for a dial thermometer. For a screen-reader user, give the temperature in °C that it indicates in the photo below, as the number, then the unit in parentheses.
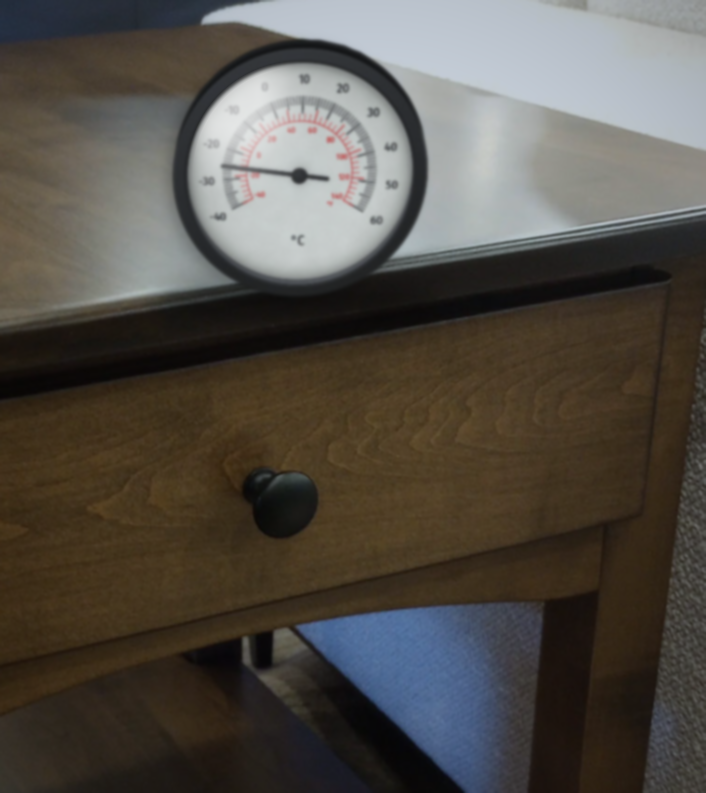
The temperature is -25 (°C)
